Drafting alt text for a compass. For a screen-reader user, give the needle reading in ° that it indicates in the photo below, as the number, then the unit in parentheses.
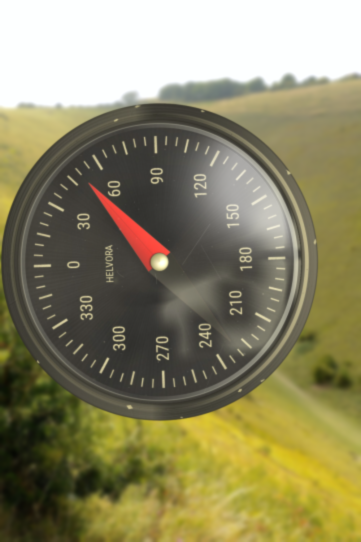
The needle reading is 50 (°)
